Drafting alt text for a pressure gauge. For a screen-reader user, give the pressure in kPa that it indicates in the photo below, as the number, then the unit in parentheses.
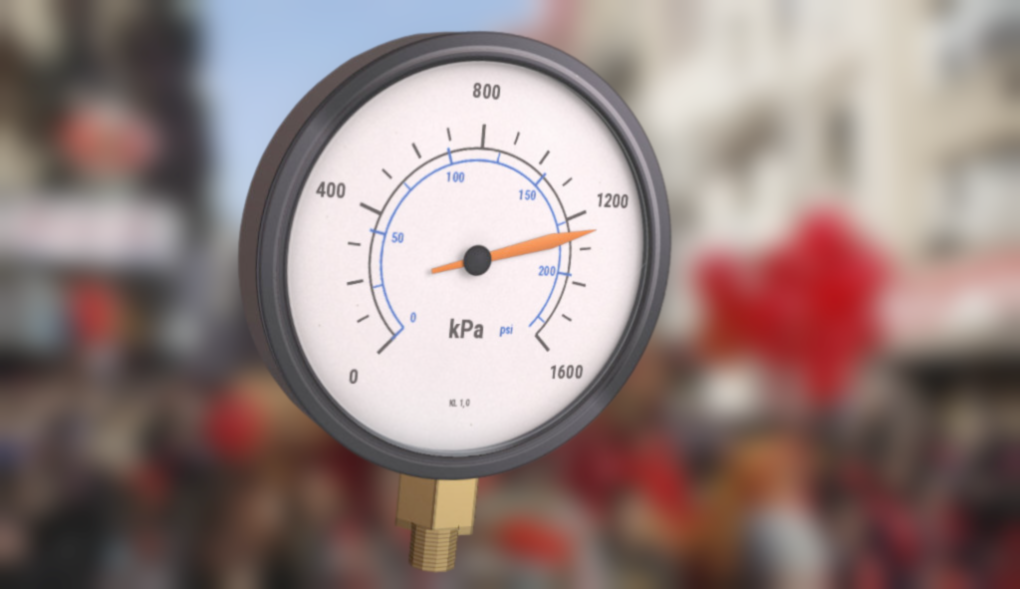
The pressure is 1250 (kPa)
